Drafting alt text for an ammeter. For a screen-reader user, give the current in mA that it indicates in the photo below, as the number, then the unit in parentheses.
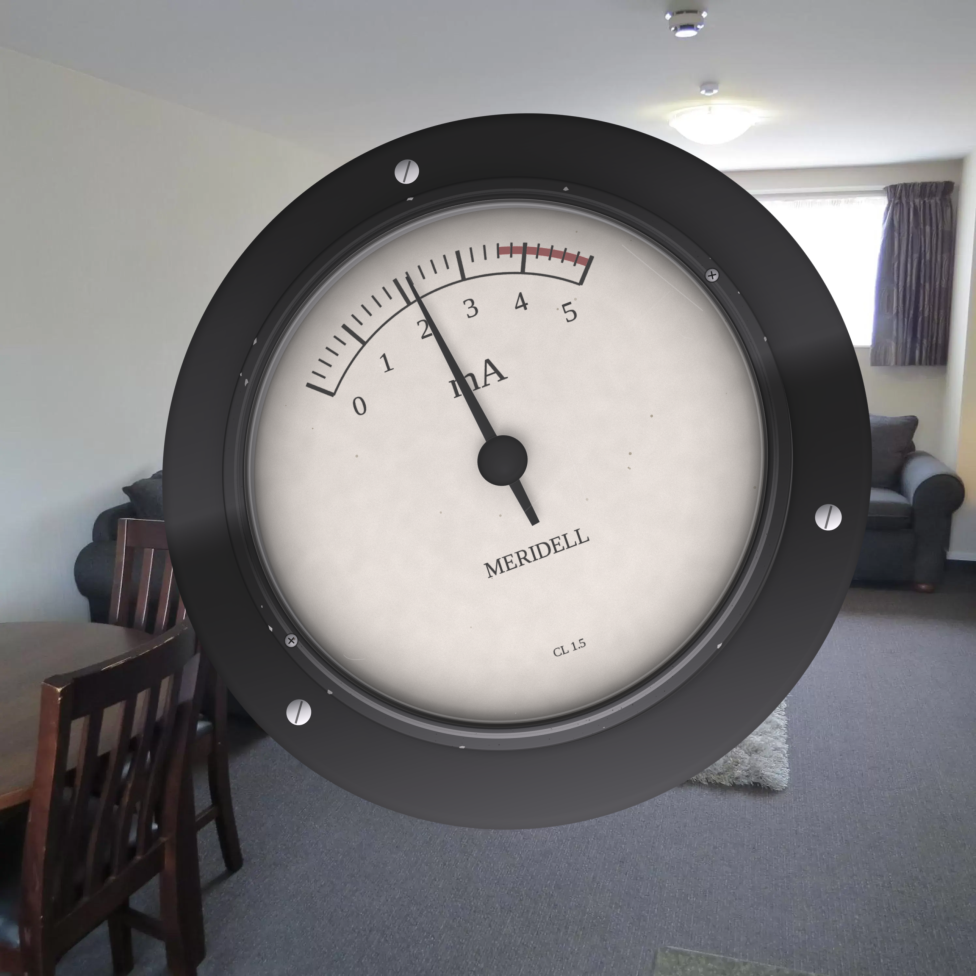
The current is 2.2 (mA)
